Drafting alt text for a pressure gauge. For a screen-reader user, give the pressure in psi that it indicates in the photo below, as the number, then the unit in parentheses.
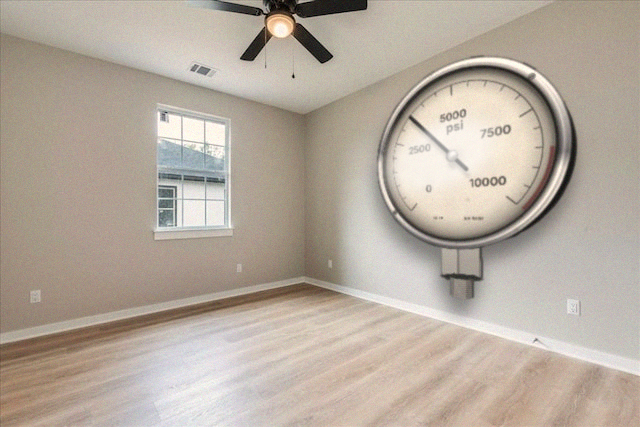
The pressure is 3500 (psi)
